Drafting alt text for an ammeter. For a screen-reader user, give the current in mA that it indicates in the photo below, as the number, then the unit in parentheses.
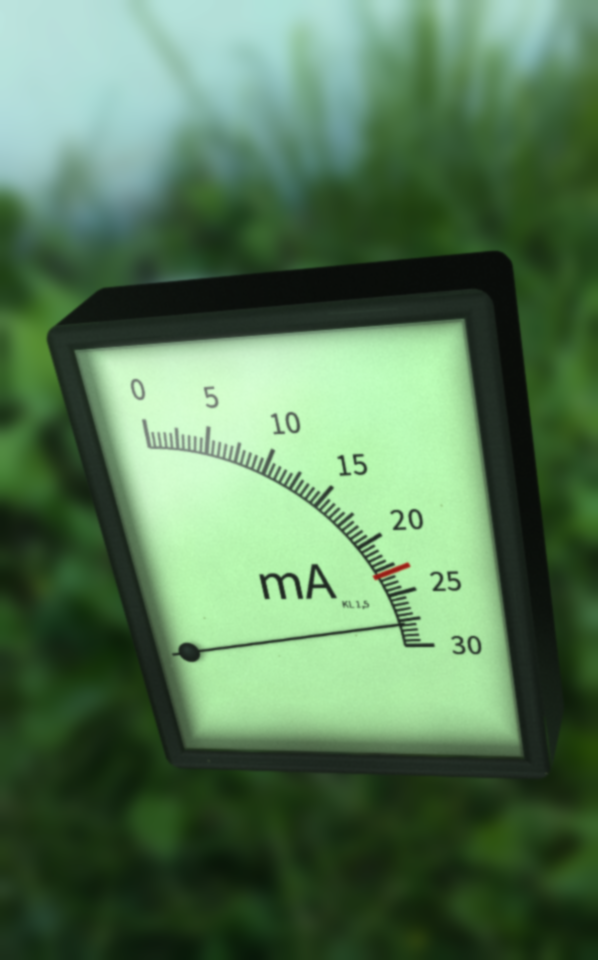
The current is 27.5 (mA)
